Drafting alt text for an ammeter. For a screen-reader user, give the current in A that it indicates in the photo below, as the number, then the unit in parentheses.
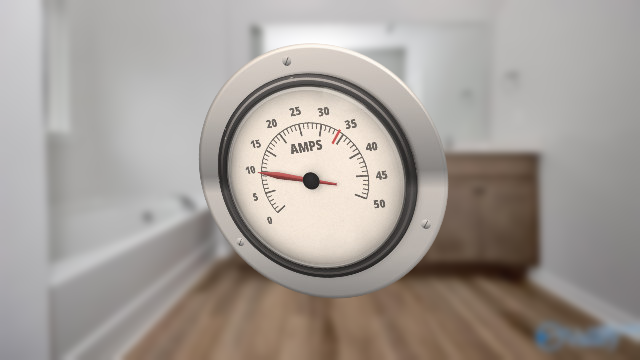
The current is 10 (A)
